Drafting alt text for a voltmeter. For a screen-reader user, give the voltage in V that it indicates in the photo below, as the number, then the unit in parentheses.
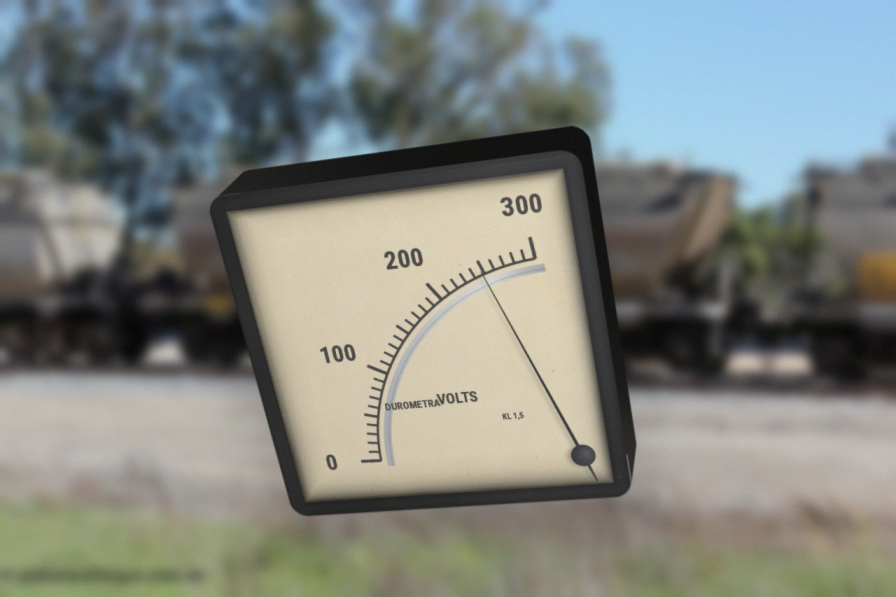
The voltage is 250 (V)
